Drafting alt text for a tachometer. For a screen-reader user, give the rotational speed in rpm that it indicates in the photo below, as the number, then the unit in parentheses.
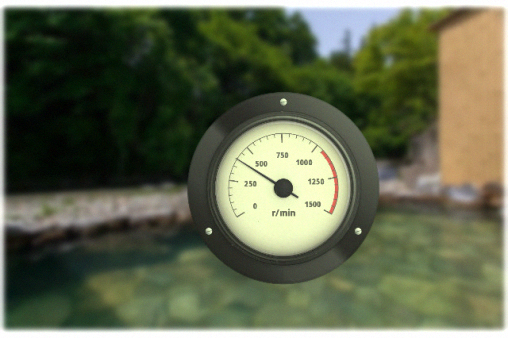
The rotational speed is 400 (rpm)
